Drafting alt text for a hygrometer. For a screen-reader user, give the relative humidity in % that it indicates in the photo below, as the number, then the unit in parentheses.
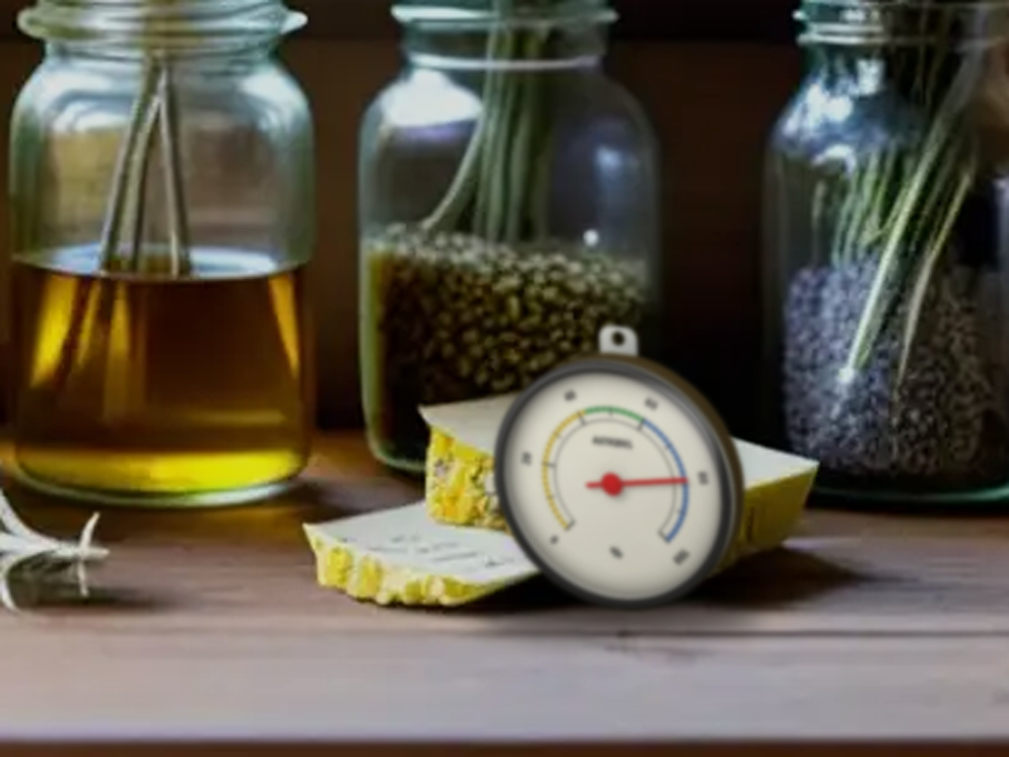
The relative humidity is 80 (%)
